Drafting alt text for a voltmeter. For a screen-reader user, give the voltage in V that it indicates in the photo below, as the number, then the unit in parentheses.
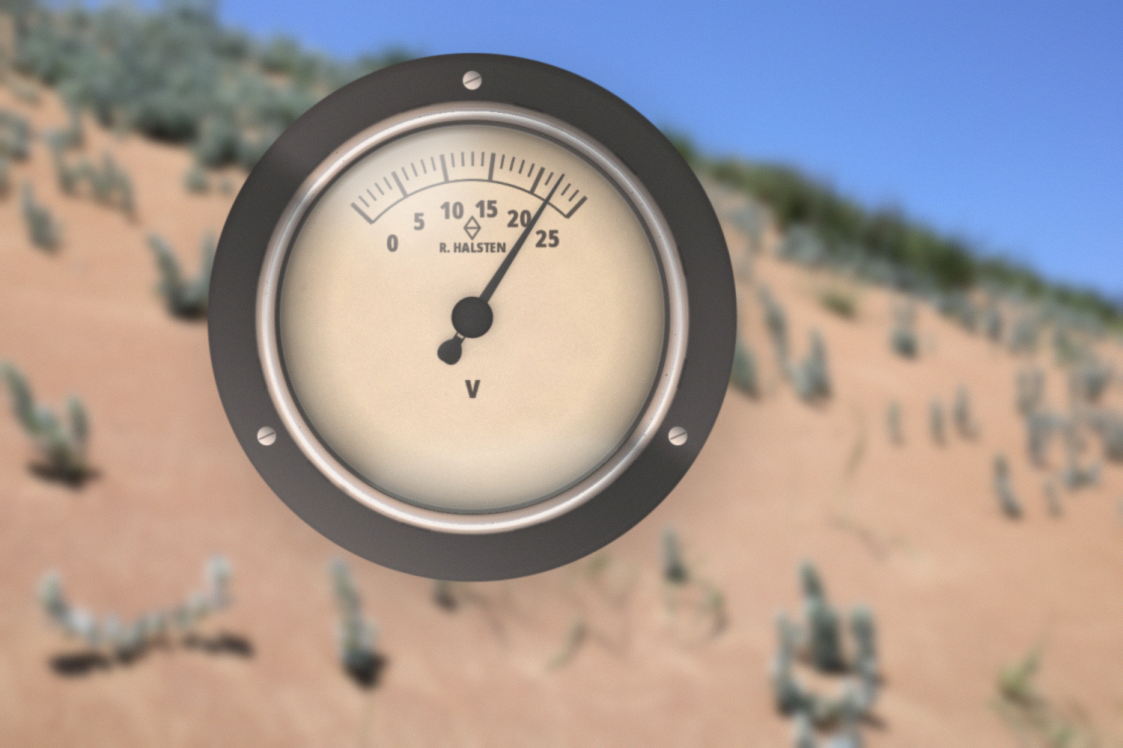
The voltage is 22 (V)
